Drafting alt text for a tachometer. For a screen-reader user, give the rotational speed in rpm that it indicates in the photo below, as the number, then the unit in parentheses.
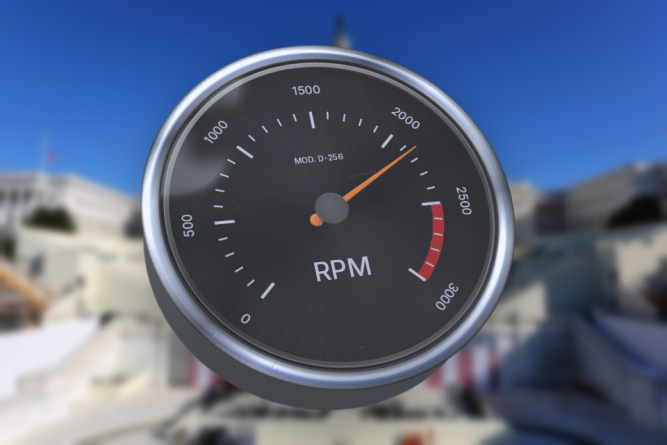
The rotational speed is 2150 (rpm)
